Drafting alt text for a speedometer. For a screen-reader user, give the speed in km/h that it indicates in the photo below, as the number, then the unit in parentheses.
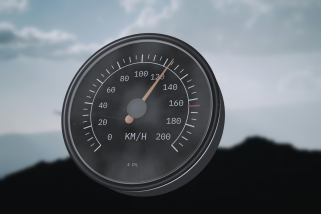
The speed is 125 (km/h)
